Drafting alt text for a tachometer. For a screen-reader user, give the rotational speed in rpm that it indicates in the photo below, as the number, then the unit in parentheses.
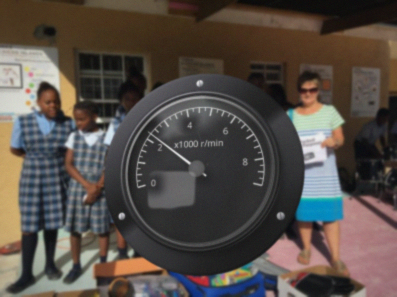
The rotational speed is 2250 (rpm)
